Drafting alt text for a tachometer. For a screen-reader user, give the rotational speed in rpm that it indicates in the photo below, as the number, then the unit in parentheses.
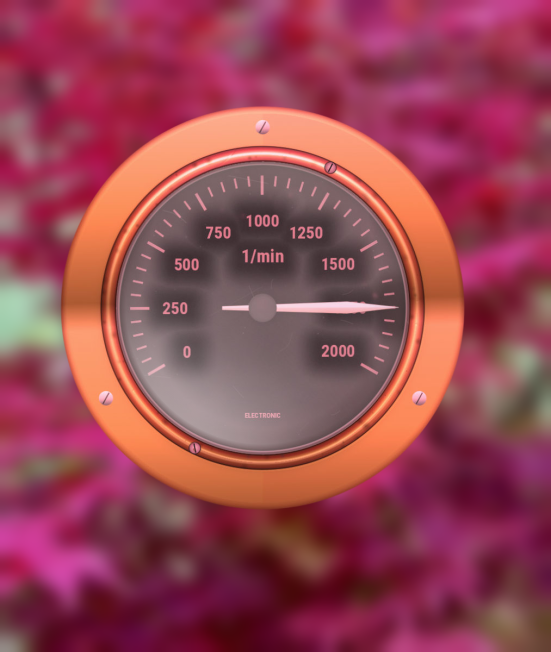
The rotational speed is 1750 (rpm)
